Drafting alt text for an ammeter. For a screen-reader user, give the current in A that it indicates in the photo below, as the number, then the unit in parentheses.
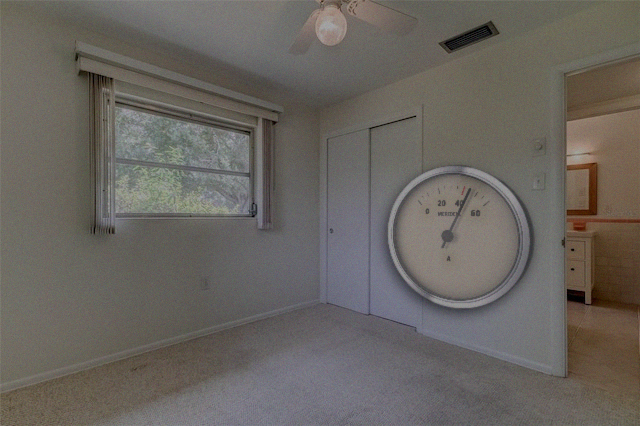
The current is 45 (A)
